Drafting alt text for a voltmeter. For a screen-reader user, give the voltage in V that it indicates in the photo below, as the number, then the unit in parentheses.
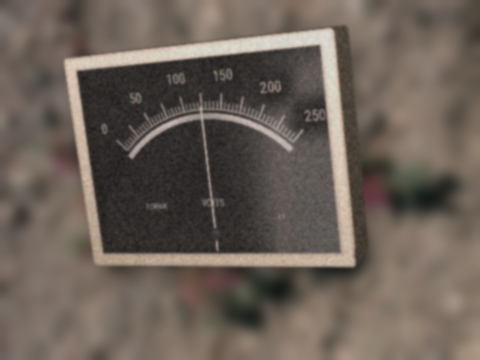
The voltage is 125 (V)
